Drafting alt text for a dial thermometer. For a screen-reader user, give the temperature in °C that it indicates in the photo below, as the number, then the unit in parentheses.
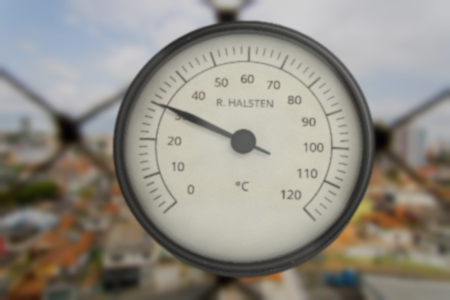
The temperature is 30 (°C)
